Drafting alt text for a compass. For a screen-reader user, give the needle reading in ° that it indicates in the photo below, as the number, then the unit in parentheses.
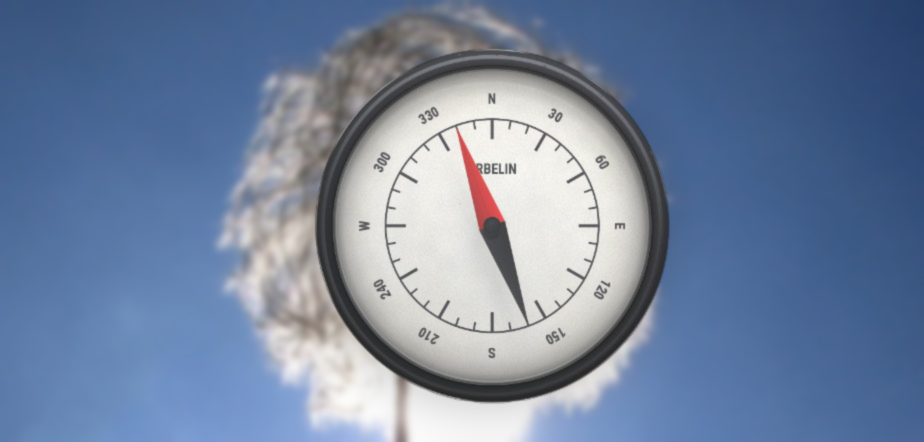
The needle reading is 340 (°)
